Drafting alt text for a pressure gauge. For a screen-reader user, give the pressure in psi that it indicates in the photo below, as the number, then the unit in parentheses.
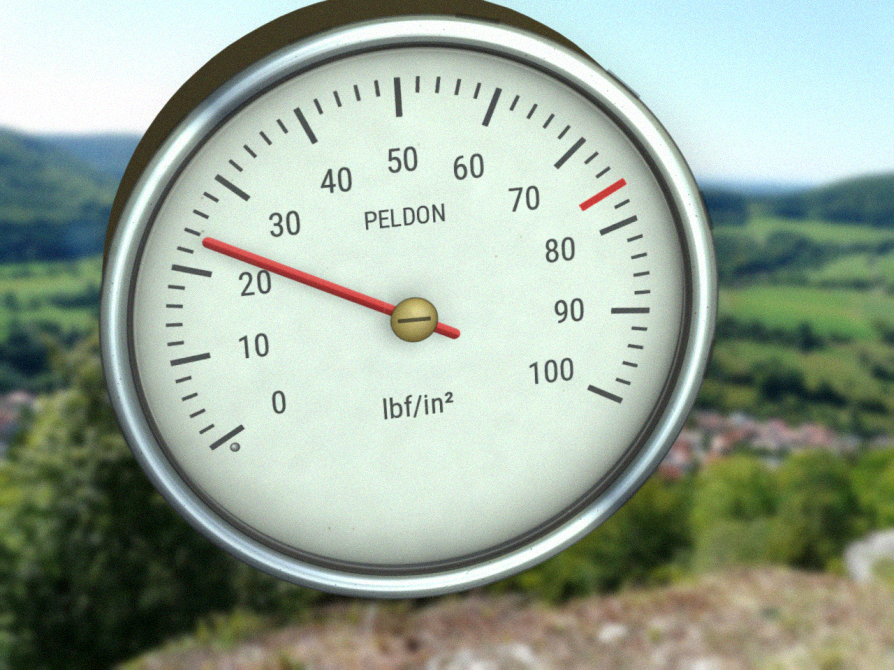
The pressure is 24 (psi)
